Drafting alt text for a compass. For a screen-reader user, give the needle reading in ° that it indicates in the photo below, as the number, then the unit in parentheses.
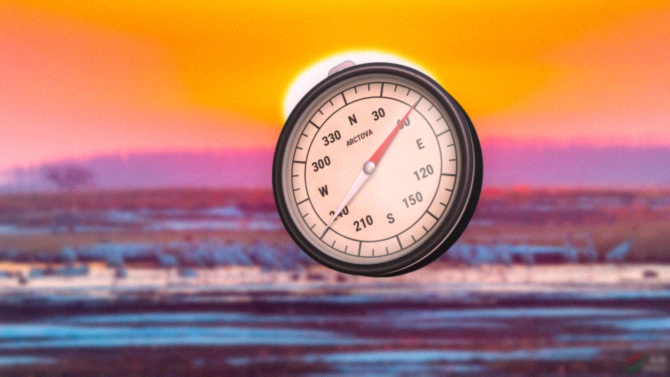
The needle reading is 60 (°)
